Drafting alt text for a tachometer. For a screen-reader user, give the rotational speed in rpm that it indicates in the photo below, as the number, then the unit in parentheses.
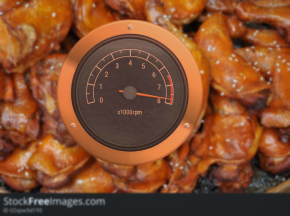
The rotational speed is 7750 (rpm)
